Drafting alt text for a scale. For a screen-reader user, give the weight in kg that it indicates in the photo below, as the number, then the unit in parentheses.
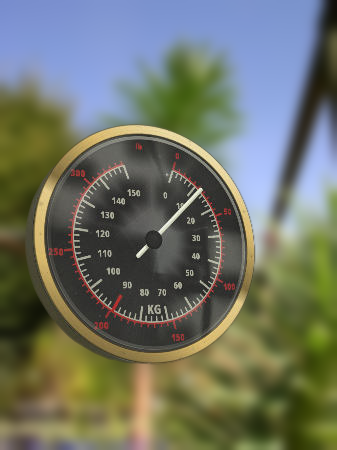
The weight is 12 (kg)
